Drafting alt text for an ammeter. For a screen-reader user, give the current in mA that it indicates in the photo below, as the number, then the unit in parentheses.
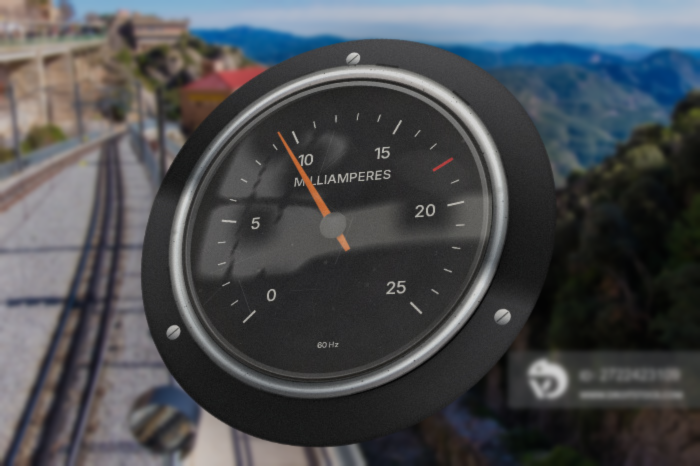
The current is 9.5 (mA)
